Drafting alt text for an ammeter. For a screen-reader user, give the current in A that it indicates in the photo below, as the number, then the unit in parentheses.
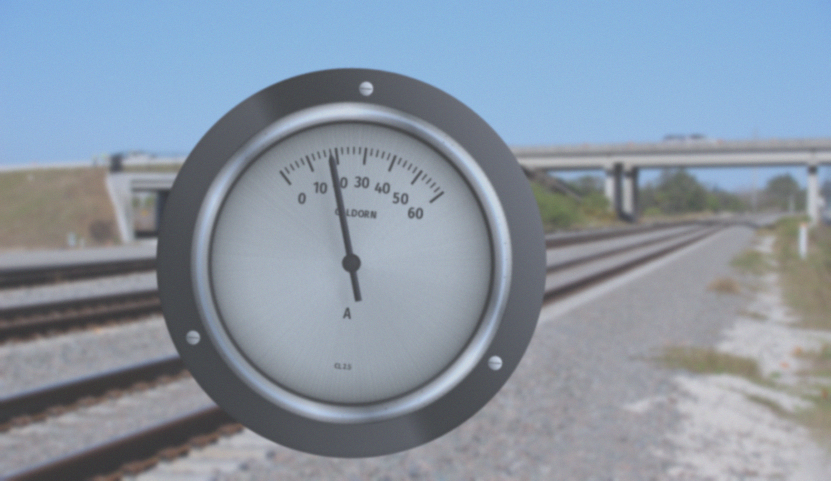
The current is 18 (A)
